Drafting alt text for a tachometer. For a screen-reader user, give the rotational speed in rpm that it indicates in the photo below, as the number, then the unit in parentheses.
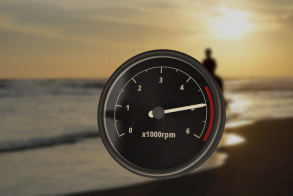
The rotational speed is 5000 (rpm)
